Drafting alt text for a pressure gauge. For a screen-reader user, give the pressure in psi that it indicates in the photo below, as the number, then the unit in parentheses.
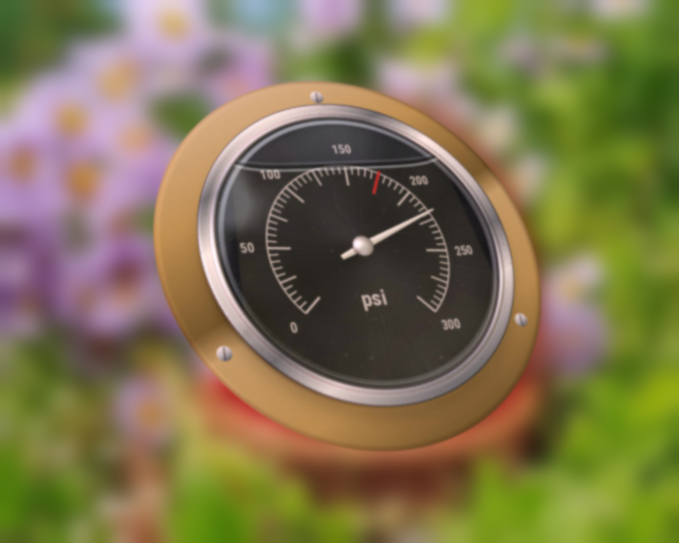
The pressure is 220 (psi)
